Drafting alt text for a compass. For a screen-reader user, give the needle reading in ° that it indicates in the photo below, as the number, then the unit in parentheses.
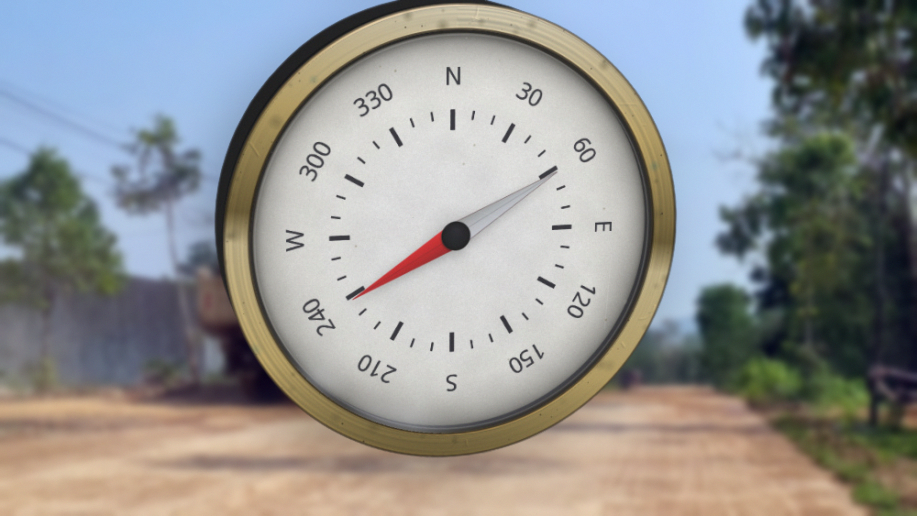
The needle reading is 240 (°)
